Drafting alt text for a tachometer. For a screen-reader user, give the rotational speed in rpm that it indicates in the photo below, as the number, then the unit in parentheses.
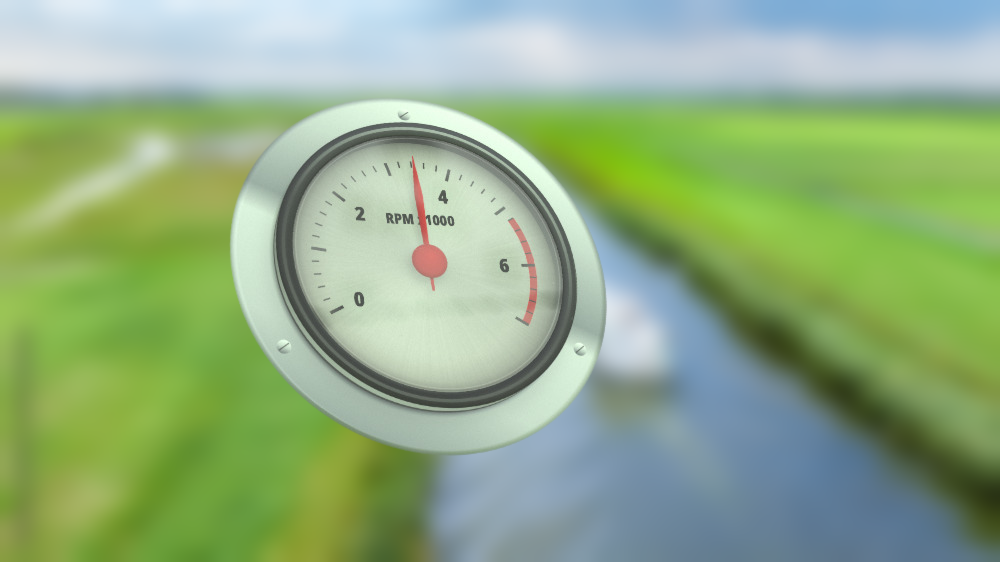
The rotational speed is 3400 (rpm)
